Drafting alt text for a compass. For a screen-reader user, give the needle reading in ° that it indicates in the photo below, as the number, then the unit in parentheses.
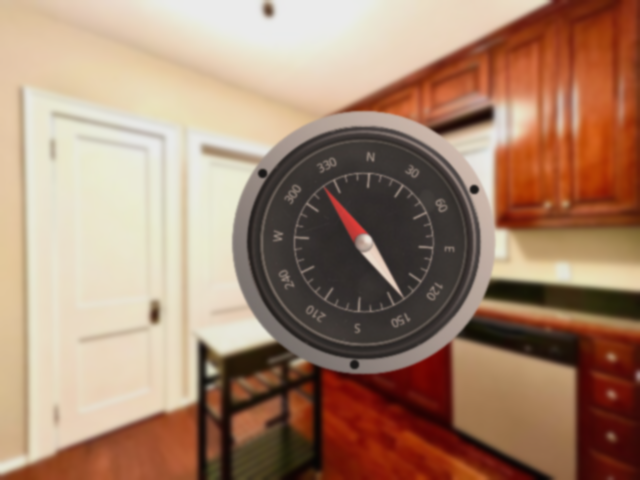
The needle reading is 320 (°)
